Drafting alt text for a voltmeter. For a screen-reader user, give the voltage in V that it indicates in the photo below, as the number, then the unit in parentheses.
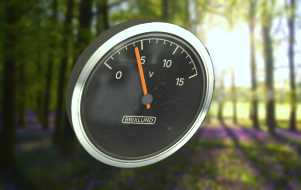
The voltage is 4 (V)
